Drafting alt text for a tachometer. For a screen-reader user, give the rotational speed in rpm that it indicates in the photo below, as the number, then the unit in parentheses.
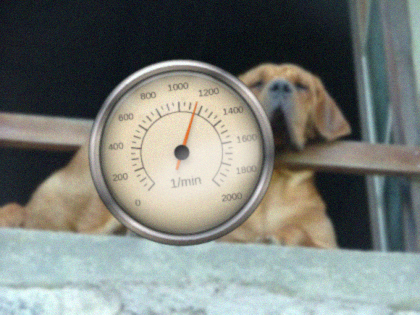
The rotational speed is 1150 (rpm)
